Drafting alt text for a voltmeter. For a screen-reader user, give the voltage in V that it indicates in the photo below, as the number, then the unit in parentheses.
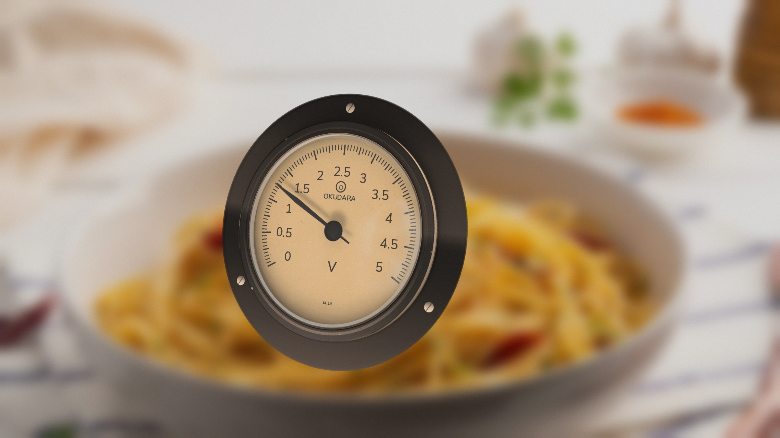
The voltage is 1.25 (V)
